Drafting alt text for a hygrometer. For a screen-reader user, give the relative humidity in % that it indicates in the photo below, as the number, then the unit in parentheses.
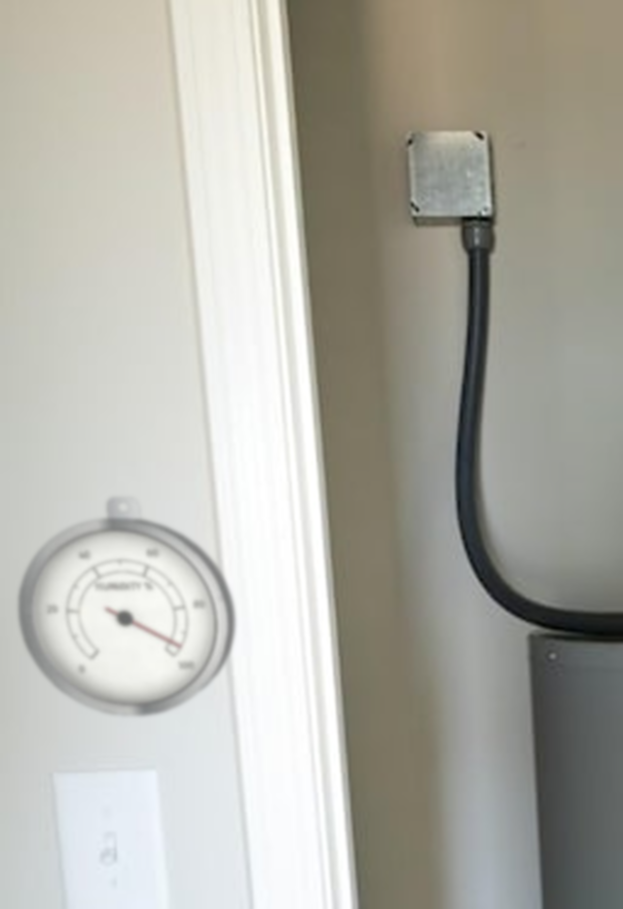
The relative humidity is 95 (%)
